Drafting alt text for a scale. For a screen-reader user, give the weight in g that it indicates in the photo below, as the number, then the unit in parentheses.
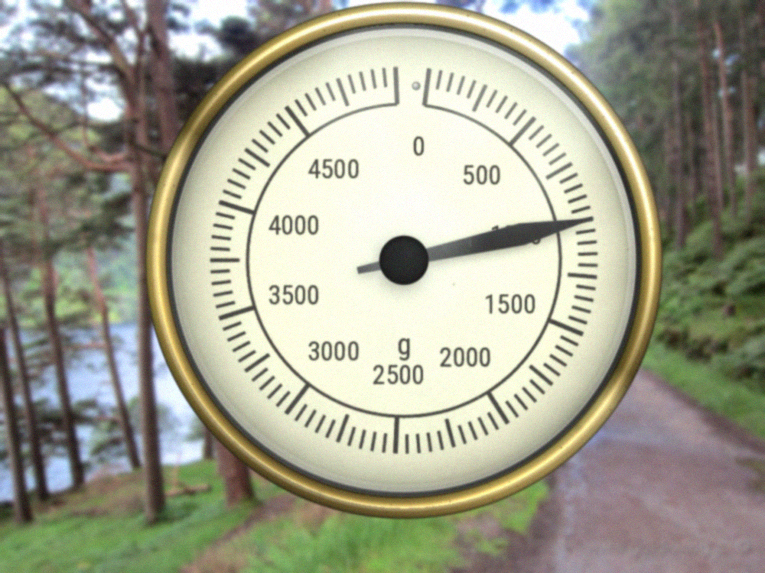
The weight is 1000 (g)
